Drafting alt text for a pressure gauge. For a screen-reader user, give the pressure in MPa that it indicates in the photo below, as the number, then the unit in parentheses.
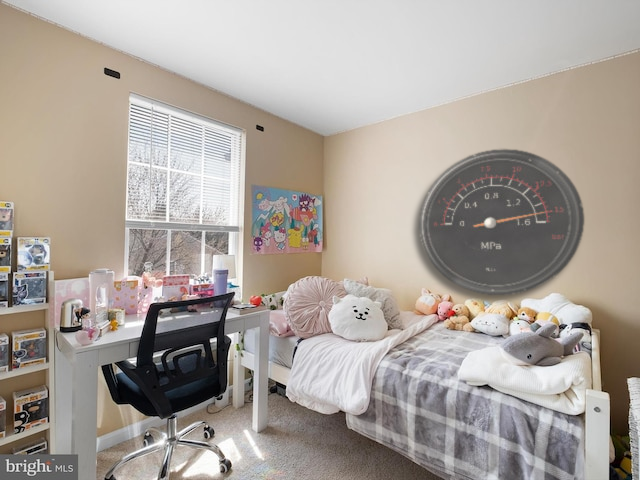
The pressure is 1.5 (MPa)
